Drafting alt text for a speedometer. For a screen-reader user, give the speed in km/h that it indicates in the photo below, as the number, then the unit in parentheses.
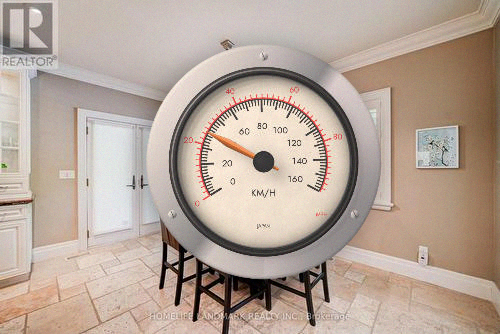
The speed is 40 (km/h)
